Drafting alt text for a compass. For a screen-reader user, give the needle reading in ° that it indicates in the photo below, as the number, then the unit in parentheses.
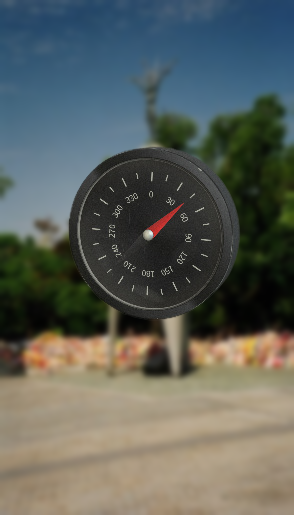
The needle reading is 45 (°)
